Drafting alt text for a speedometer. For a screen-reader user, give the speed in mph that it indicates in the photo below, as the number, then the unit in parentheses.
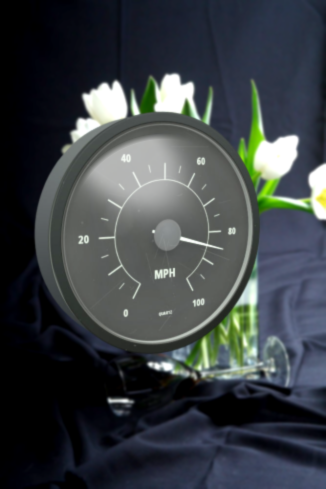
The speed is 85 (mph)
